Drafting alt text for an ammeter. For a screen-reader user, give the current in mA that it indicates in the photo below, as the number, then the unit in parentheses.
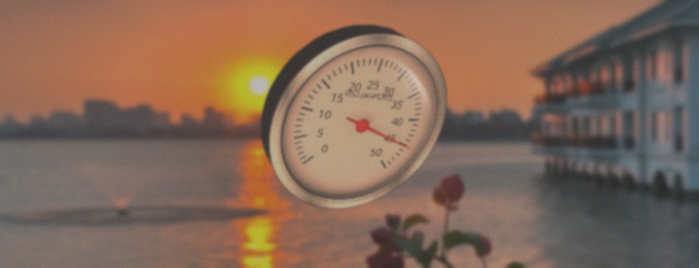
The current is 45 (mA)
